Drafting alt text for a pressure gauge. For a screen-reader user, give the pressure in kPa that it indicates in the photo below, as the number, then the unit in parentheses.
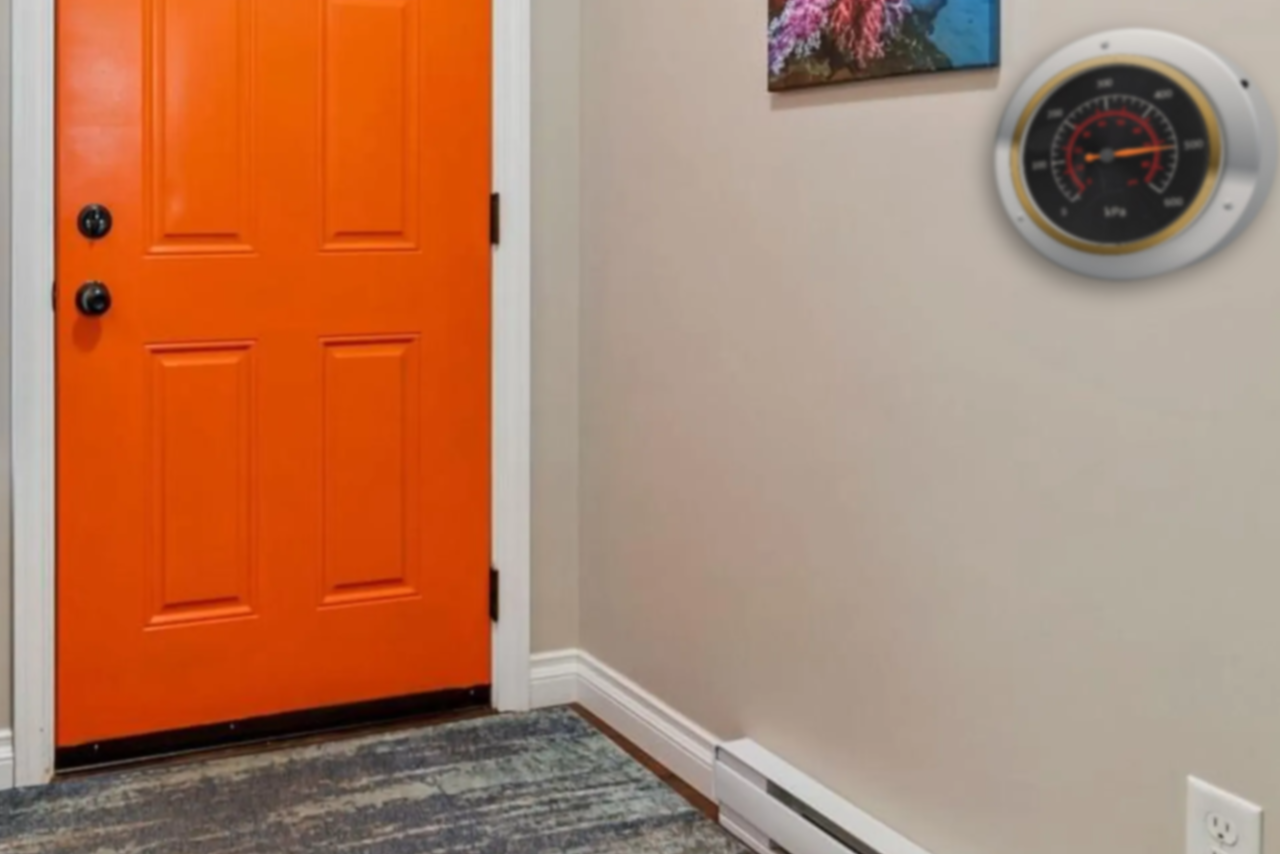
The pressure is 500 (kPa)
